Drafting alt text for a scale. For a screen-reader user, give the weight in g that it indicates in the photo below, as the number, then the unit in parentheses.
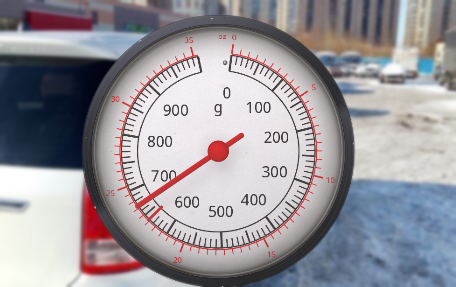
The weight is 670 (g)
